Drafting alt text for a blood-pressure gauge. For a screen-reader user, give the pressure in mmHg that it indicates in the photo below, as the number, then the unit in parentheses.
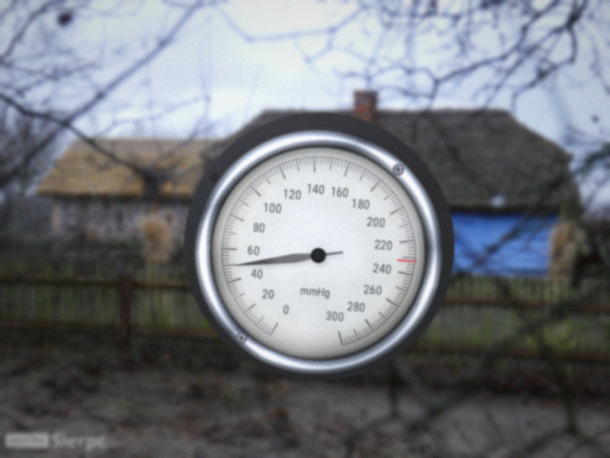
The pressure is 50 (mmHg)
